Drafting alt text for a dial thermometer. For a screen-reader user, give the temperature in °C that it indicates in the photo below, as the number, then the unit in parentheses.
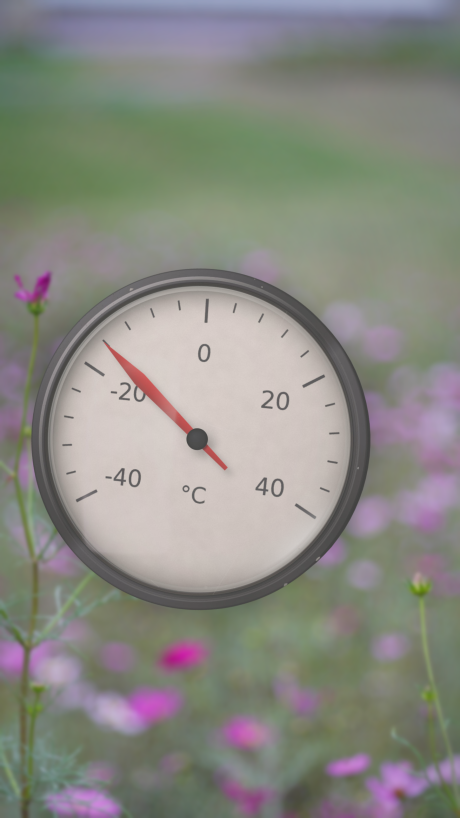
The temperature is -16 (°C)
